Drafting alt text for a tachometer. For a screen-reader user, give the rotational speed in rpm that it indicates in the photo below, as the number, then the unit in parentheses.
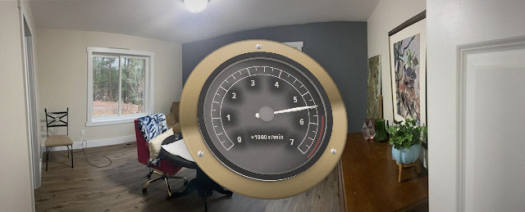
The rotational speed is 5500 (rpm)
